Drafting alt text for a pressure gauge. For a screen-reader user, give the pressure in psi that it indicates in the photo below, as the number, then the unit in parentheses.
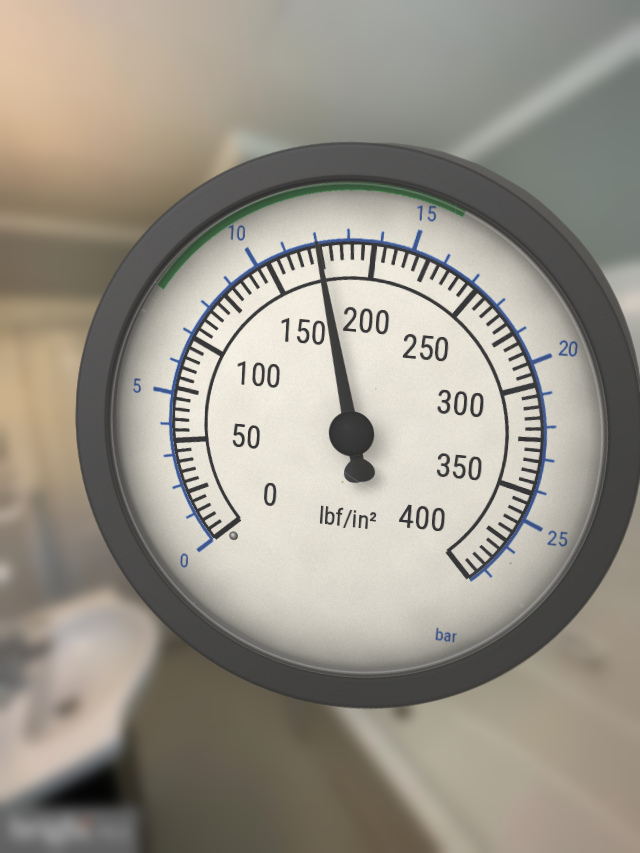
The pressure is 175 (psi)
